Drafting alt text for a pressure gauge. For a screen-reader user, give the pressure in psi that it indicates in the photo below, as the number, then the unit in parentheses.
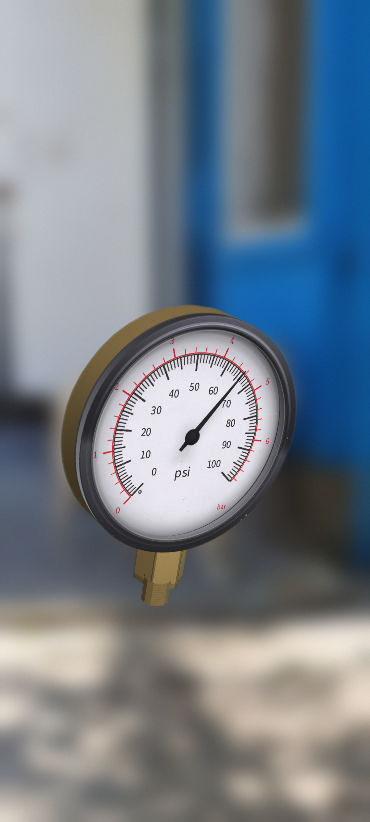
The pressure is 65 (psi)
